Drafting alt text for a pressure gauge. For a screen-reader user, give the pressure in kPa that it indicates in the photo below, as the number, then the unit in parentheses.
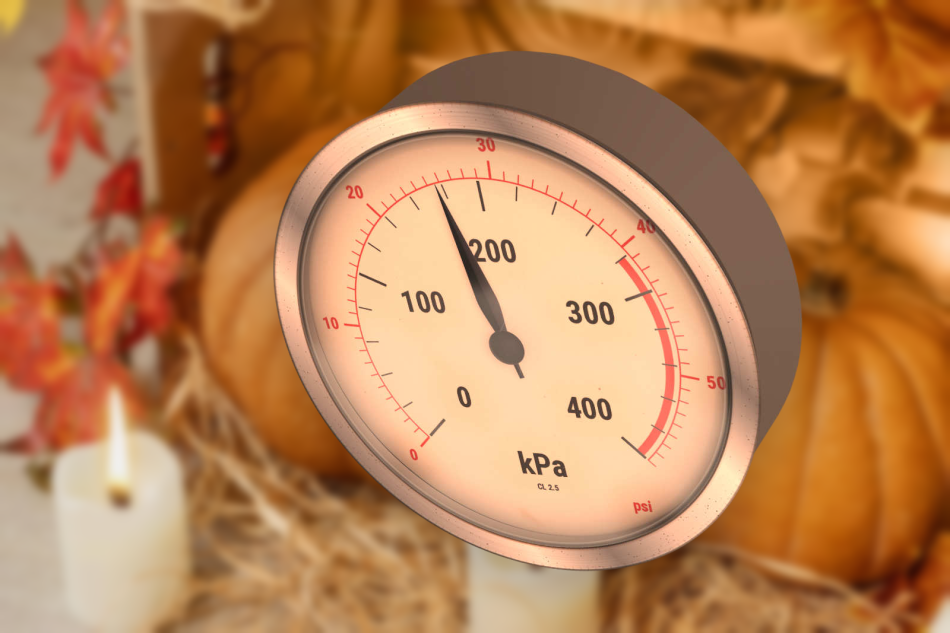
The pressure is 180 (kPa)
